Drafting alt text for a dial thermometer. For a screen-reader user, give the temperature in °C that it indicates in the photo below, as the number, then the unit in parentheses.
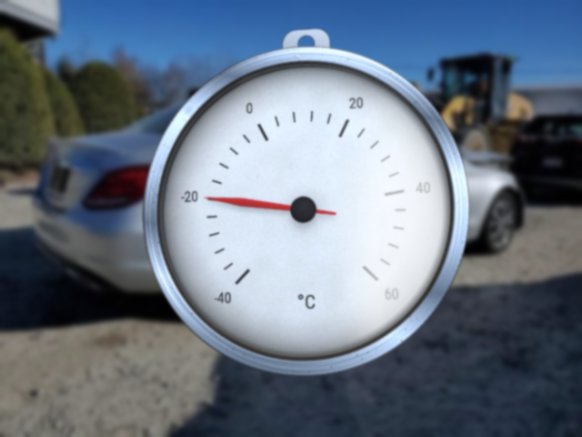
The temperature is -20 (°C)
